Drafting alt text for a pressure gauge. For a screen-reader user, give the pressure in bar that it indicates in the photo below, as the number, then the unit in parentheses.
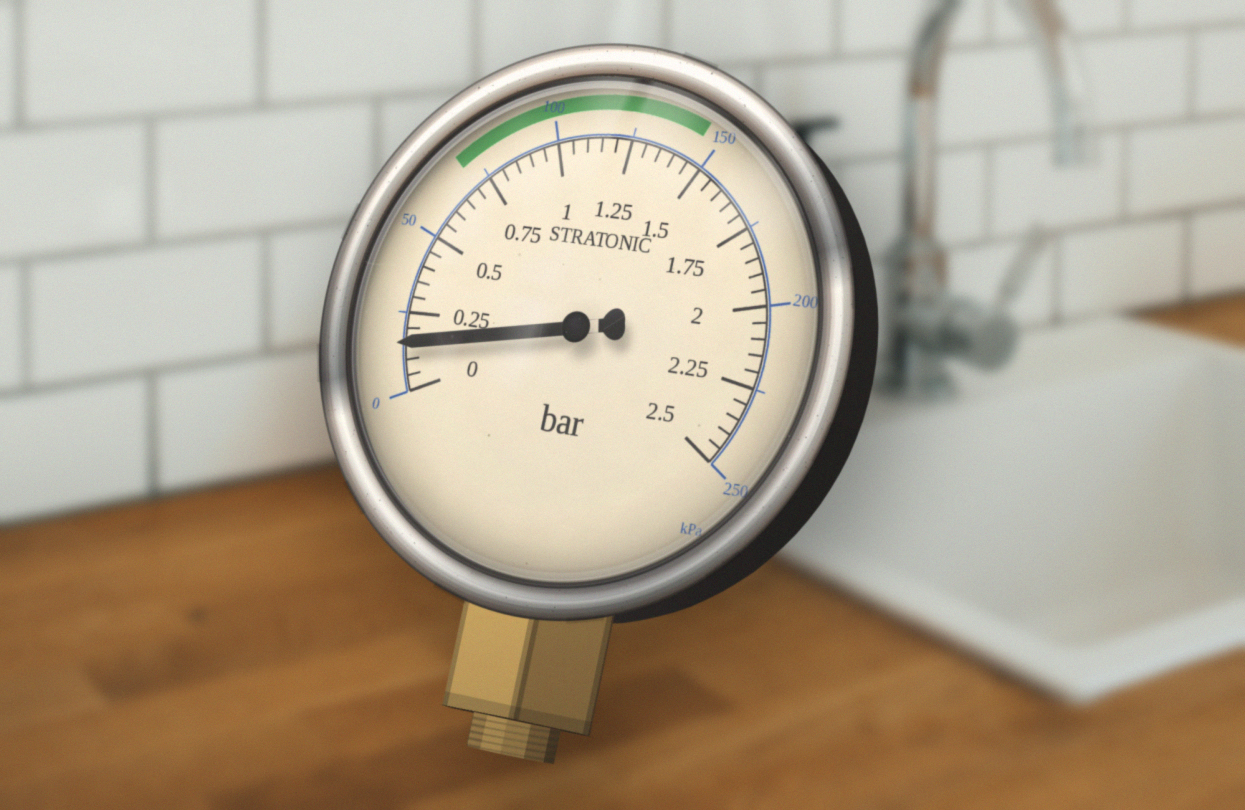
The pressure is 0.15 (bar)
